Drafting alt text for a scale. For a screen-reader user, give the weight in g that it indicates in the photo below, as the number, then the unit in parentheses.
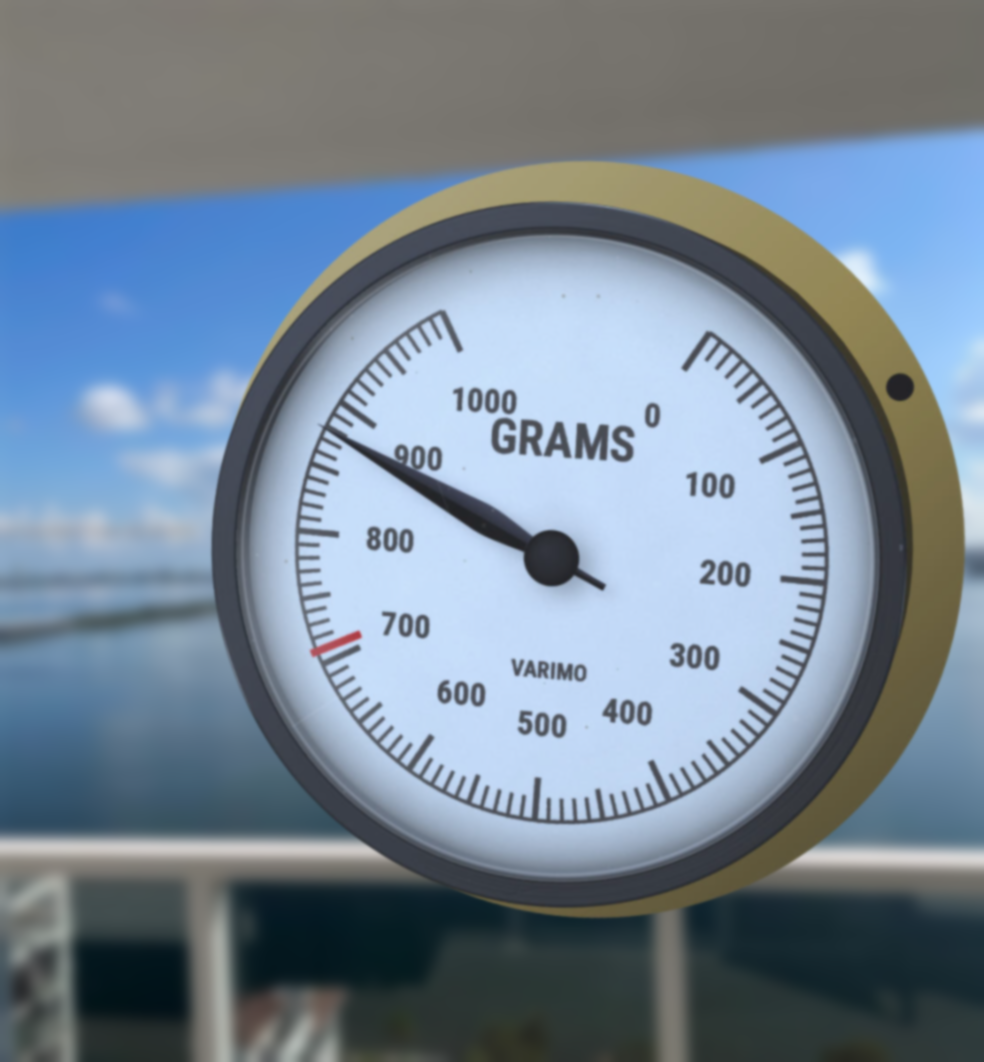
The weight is 880 (g)
